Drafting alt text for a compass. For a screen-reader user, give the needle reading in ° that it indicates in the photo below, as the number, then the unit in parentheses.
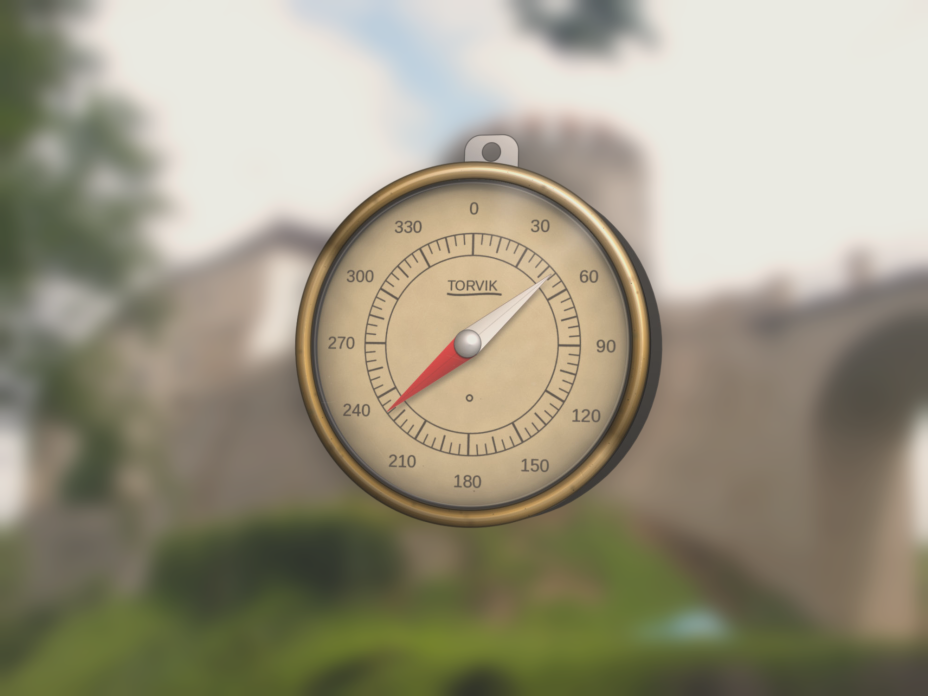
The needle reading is 230 (°)
